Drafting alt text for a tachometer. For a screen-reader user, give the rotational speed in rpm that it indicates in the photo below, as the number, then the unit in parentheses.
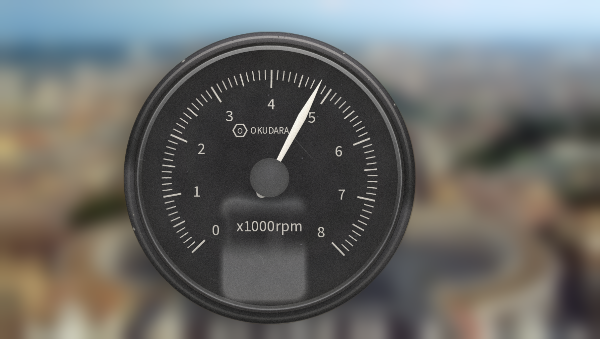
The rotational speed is 4800 (rpm)
